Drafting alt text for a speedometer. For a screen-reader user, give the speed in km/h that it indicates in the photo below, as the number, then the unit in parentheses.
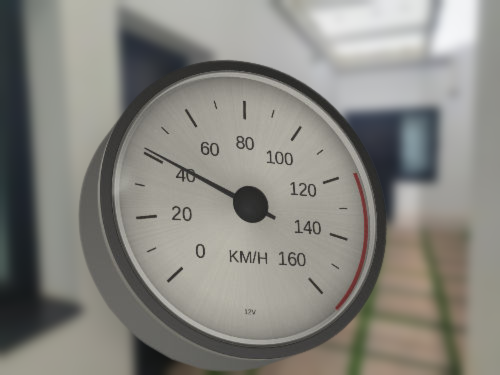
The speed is 40 (km/h)
